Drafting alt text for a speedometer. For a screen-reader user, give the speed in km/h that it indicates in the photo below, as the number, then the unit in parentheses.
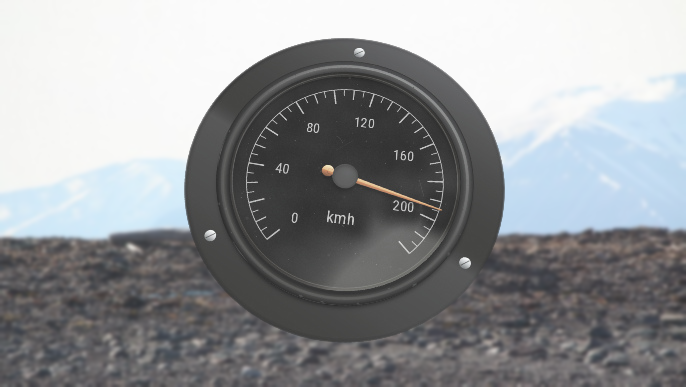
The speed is 195 (km/h)
